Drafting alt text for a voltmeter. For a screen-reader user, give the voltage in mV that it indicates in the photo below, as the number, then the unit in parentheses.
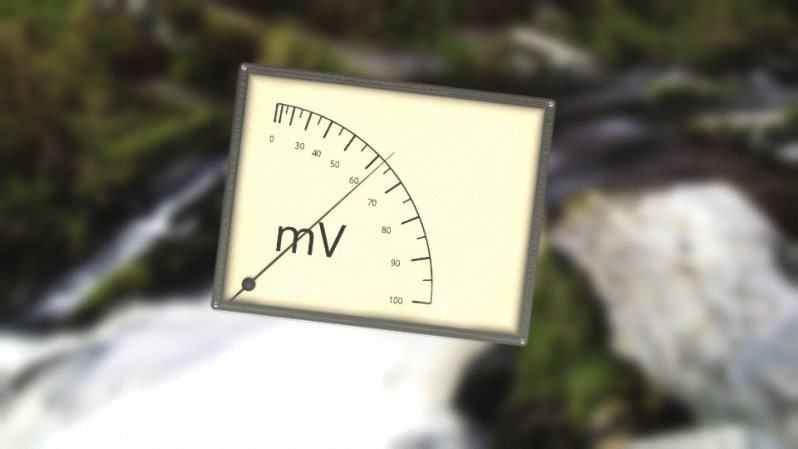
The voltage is 62.5 (mV)
